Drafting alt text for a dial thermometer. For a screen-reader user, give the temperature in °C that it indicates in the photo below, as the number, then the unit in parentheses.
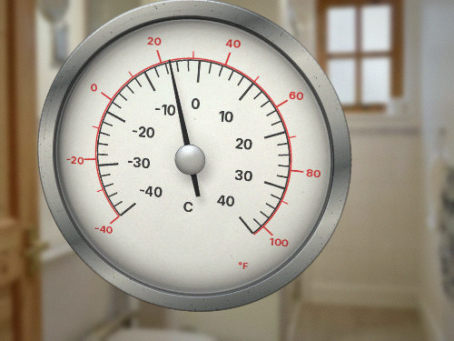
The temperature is -5 (°C)
